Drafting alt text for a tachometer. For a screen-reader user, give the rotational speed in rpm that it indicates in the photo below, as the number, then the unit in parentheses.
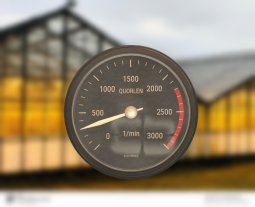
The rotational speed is 300 (rpm)
